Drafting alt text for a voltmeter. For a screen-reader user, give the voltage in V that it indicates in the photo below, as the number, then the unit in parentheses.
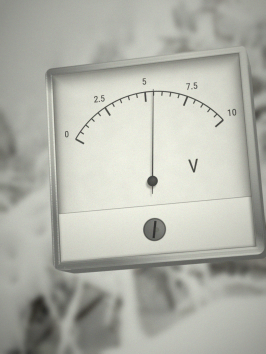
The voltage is 5.5 (V)
